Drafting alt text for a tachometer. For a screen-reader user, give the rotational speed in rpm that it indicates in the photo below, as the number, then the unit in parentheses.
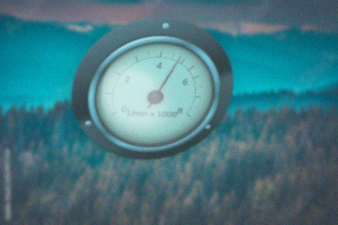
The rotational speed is 4750 (rpm)
